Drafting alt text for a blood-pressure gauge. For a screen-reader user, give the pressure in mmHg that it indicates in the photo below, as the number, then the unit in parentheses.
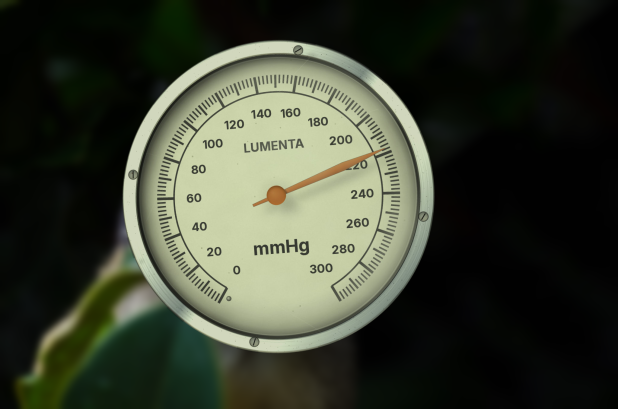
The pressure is 218 (mmHg)
